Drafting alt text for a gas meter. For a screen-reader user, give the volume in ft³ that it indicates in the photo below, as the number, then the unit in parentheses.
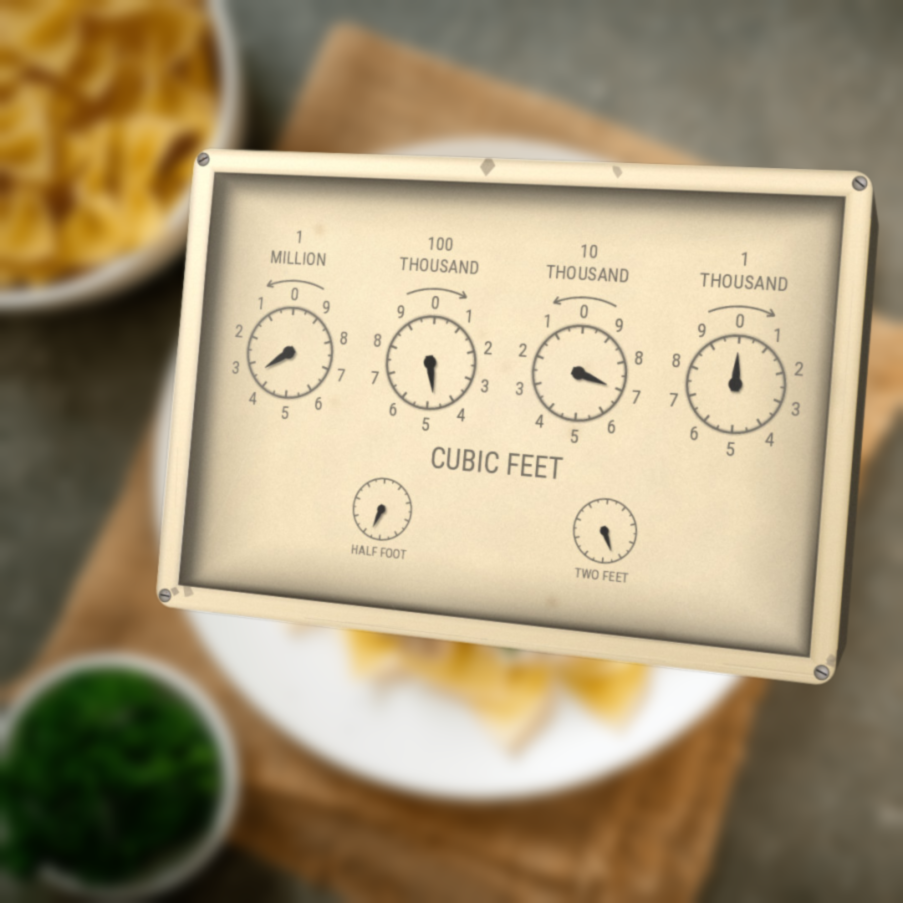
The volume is 347000 (ft³)
